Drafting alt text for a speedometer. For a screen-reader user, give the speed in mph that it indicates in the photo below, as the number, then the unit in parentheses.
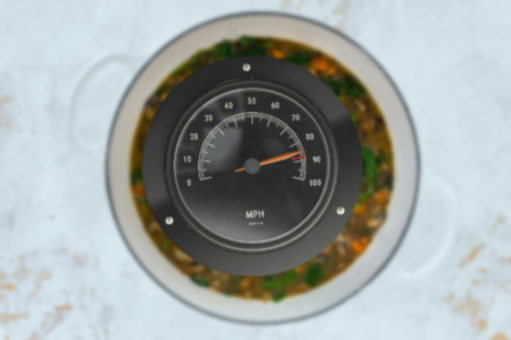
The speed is 85 (mph)
